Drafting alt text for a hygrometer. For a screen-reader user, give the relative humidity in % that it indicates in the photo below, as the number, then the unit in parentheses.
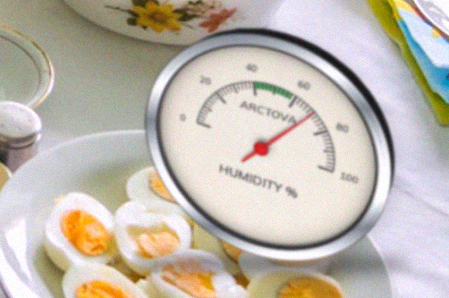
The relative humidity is 70 (%)
